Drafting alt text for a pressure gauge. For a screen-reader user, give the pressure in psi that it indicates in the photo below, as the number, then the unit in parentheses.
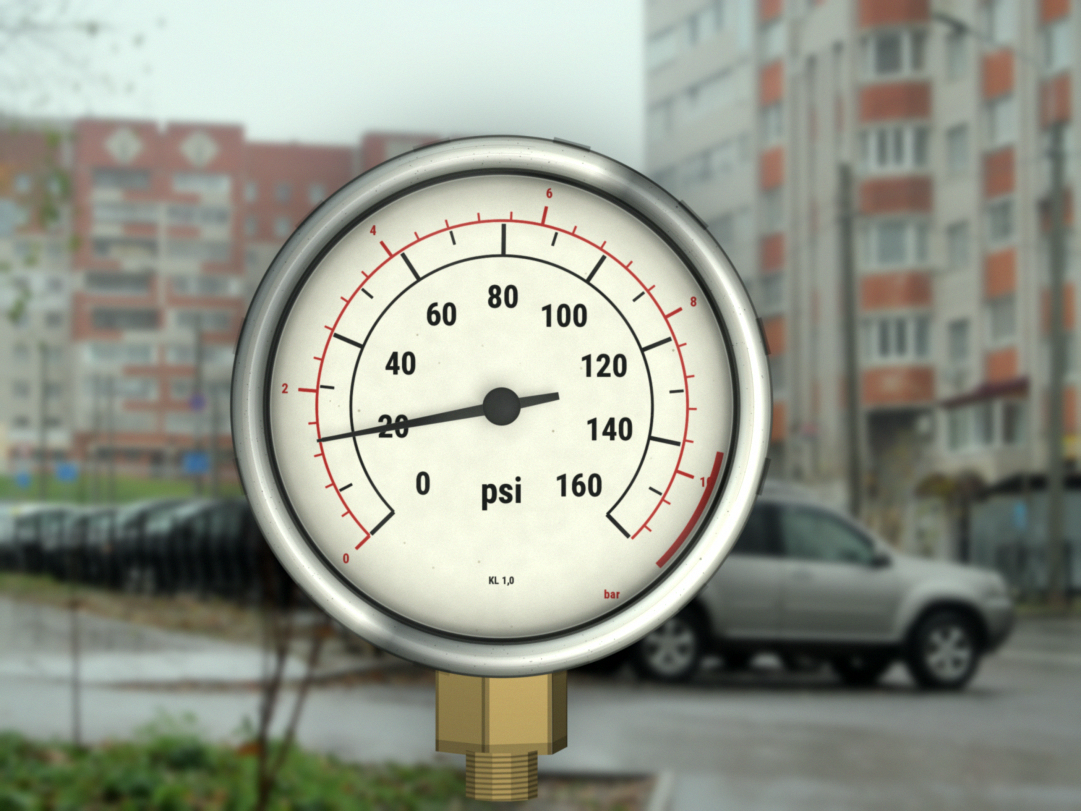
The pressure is 20 (psi)
